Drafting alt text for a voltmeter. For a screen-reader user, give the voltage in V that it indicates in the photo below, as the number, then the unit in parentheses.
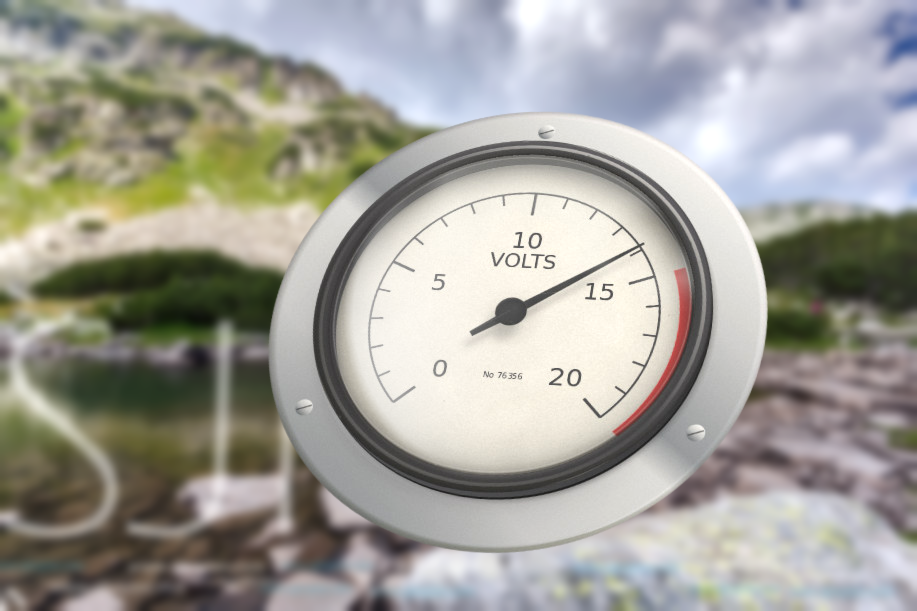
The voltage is 14 (V)
